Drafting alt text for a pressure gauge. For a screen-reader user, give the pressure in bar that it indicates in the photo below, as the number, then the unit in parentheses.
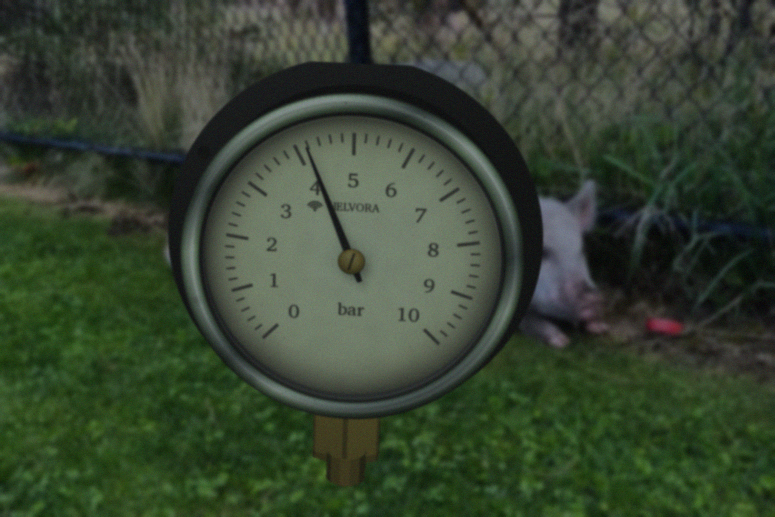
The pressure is 4.2 (bar)
